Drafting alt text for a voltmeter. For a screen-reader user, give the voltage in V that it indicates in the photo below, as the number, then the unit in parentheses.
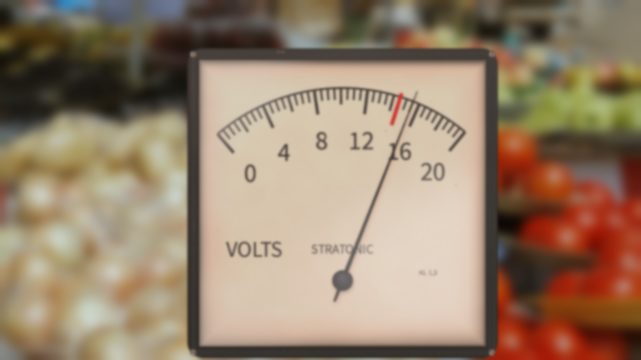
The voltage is 15.5 (V)
